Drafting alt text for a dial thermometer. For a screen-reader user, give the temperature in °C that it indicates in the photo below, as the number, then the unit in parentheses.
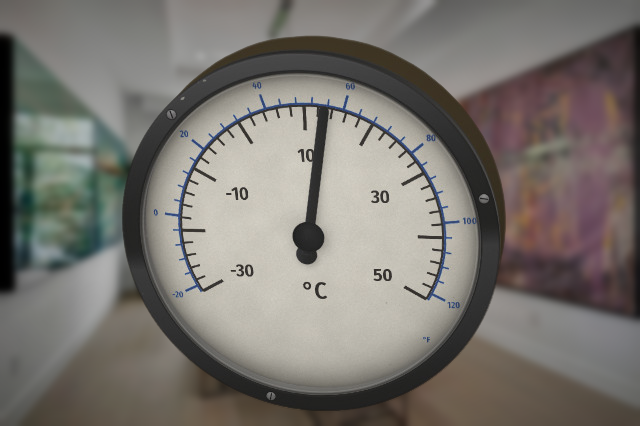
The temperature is 13 (°C)
